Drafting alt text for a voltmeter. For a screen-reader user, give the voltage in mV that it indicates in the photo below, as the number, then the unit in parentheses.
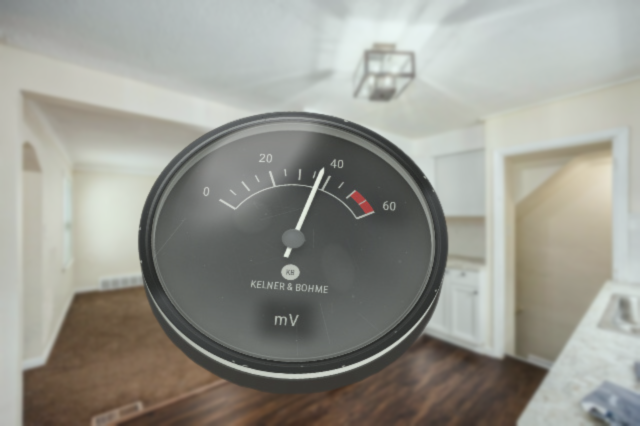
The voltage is 37.5 (mV)
